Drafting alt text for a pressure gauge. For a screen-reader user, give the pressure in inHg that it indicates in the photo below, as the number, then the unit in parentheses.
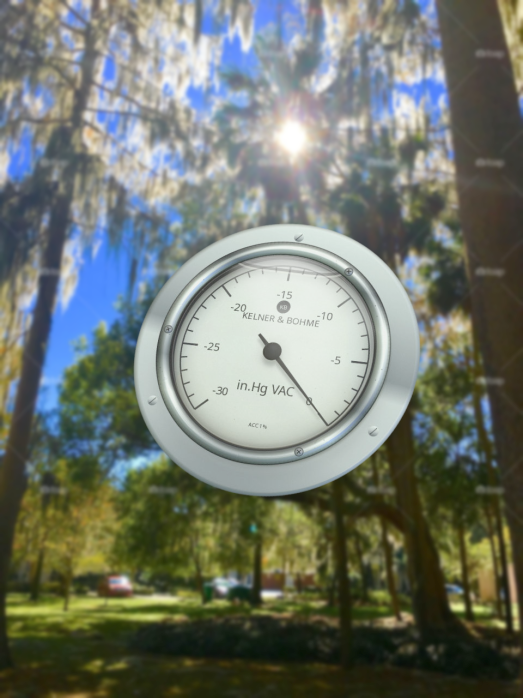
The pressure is 0 (inHg)
